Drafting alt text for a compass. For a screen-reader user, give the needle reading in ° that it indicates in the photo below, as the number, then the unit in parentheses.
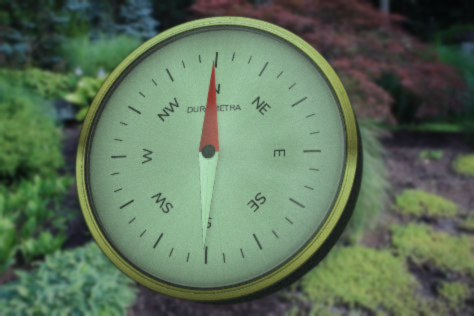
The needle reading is 0 (°)
